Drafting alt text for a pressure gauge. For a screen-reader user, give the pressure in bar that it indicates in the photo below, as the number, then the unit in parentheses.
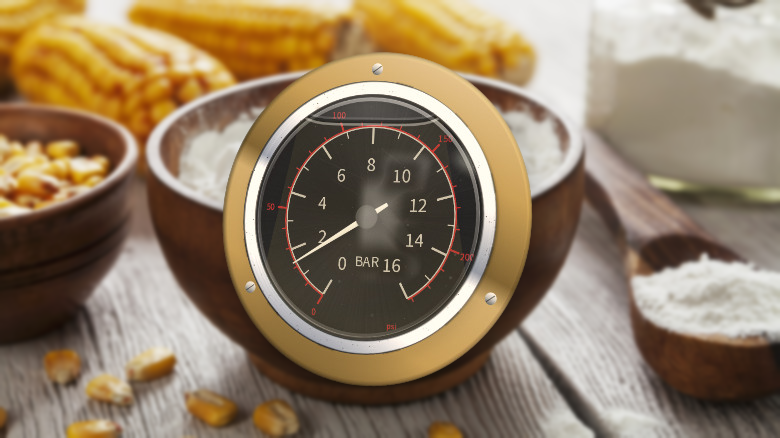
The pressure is 1.5 (bar)
